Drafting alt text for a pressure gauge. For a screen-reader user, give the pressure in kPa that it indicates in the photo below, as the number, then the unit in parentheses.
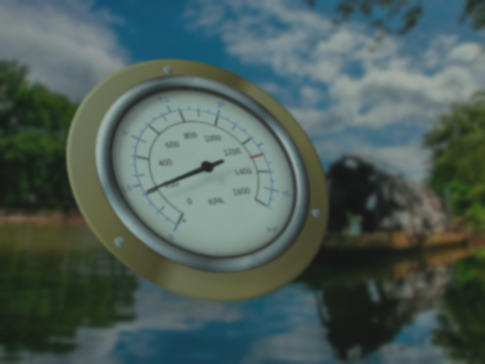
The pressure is 200 (kPa)
